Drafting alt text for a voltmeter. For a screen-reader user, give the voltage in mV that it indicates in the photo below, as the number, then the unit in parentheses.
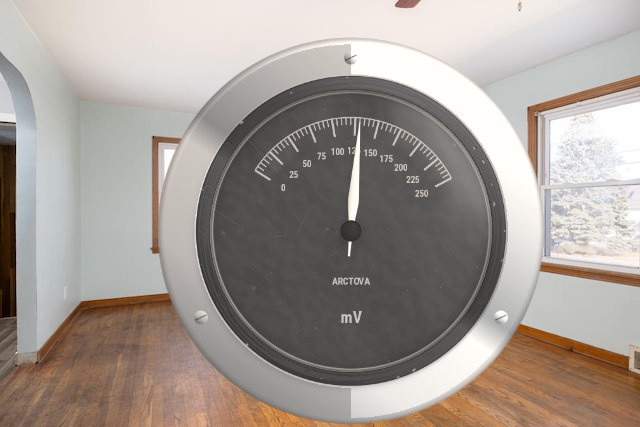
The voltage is 130 (mV)
